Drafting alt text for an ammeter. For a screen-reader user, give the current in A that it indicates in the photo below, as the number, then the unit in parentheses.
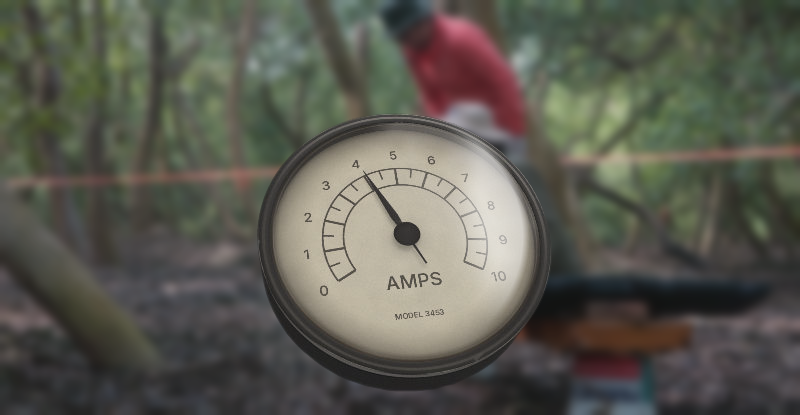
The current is 4 (A)
